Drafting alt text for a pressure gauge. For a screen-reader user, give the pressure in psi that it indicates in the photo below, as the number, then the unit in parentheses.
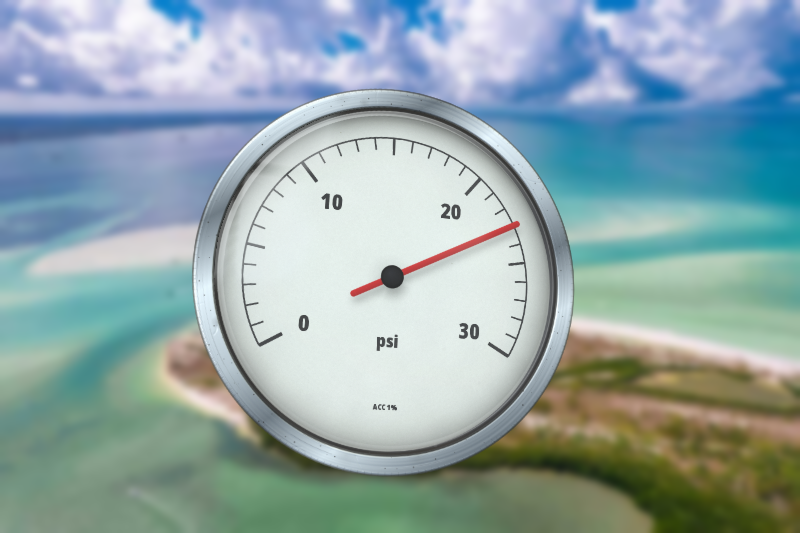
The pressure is 23 (psi)
